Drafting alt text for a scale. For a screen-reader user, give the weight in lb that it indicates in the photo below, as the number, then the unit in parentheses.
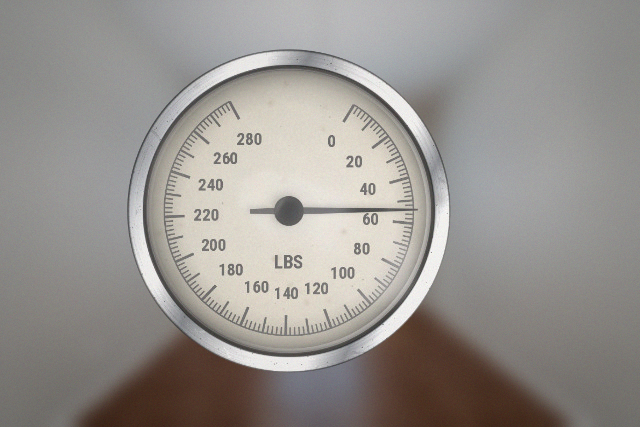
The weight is 54 (lb)
